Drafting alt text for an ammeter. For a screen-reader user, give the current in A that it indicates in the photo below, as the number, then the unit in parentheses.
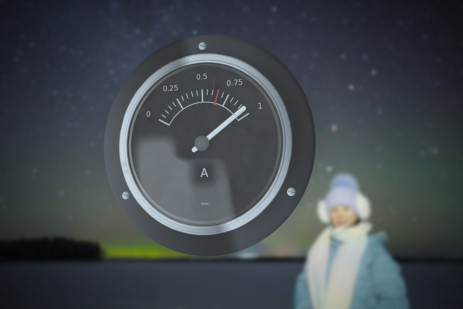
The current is 0.95 (A)
